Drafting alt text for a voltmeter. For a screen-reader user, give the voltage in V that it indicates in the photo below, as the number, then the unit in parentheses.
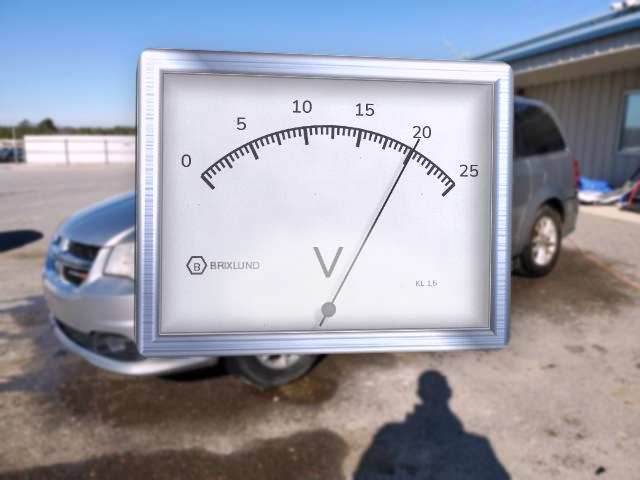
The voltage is 20 (V)
